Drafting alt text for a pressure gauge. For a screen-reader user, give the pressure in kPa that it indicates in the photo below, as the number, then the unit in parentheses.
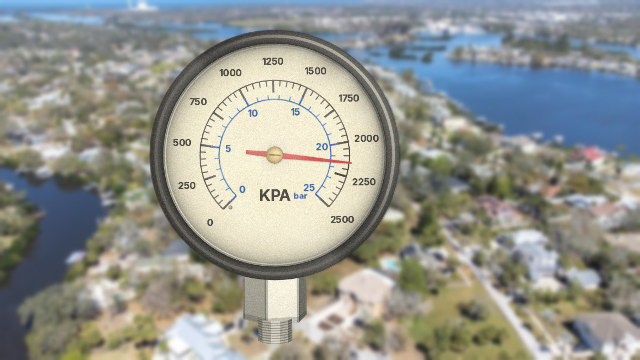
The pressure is 2150 (kPa)
